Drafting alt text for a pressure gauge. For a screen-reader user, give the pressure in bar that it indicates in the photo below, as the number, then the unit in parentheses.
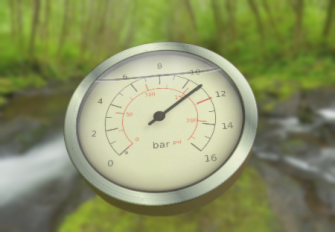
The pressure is 11 (bar)
